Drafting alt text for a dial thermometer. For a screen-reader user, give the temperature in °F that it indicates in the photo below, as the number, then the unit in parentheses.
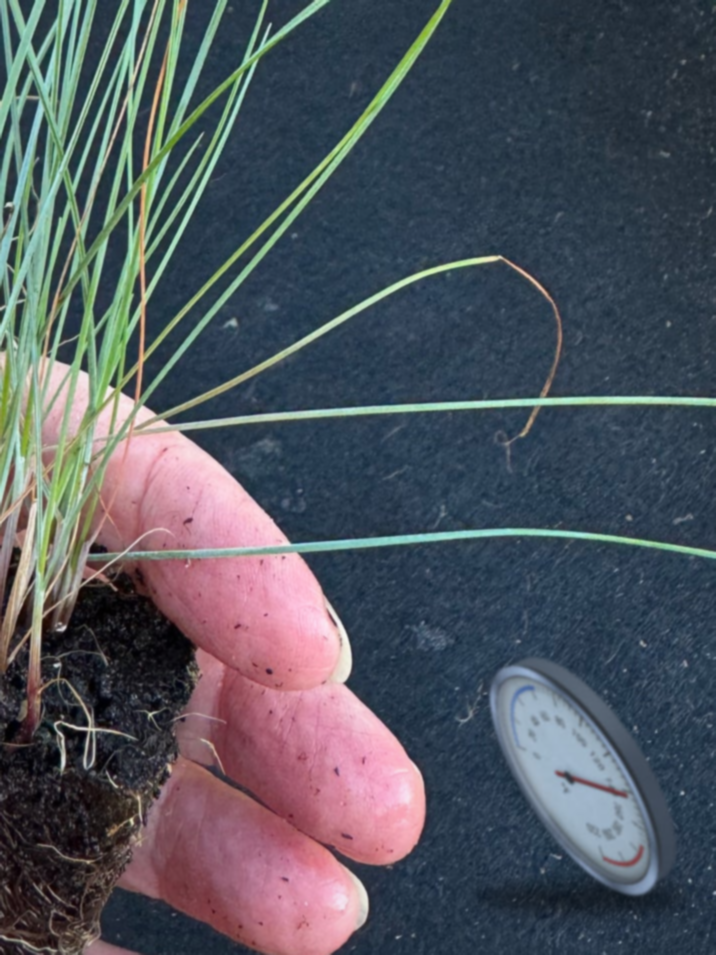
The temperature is 140 (°F)
